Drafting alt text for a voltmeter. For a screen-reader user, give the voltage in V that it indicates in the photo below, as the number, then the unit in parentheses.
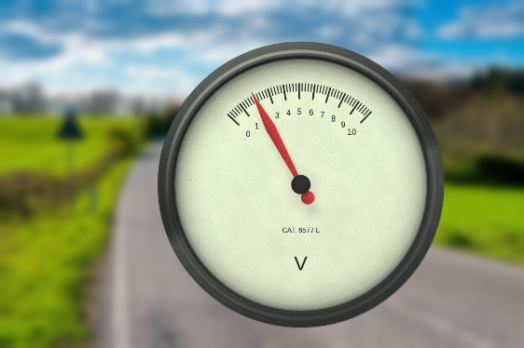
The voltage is 2 (V)
